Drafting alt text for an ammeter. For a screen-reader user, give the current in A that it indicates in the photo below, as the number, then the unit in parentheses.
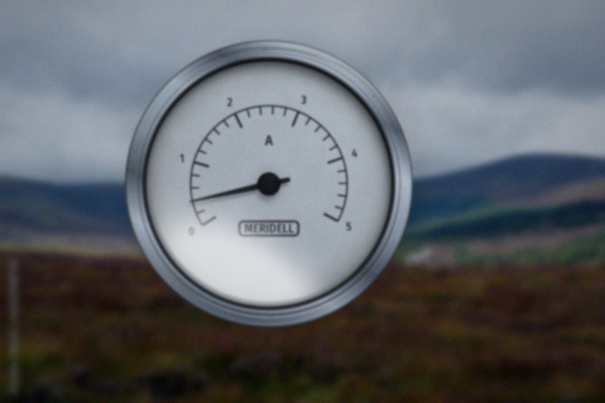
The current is 0.4 (A)
